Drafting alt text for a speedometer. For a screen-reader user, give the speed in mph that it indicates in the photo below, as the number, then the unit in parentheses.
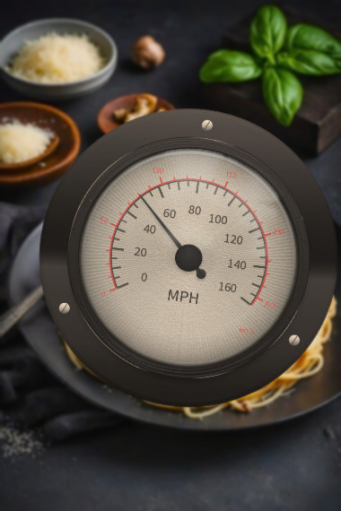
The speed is 50 (mph)
